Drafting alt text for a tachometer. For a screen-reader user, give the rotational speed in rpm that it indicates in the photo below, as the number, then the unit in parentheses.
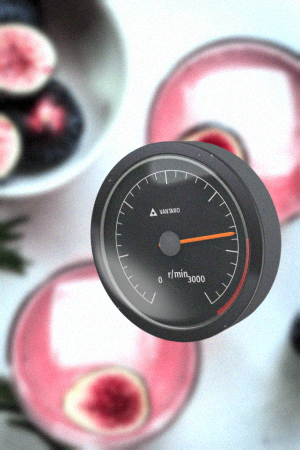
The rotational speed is 2350 (rpm)
